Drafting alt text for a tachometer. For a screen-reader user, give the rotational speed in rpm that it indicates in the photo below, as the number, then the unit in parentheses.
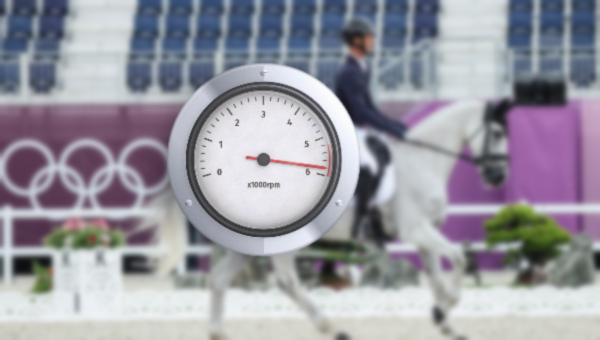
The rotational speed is 5800 (rpm)
